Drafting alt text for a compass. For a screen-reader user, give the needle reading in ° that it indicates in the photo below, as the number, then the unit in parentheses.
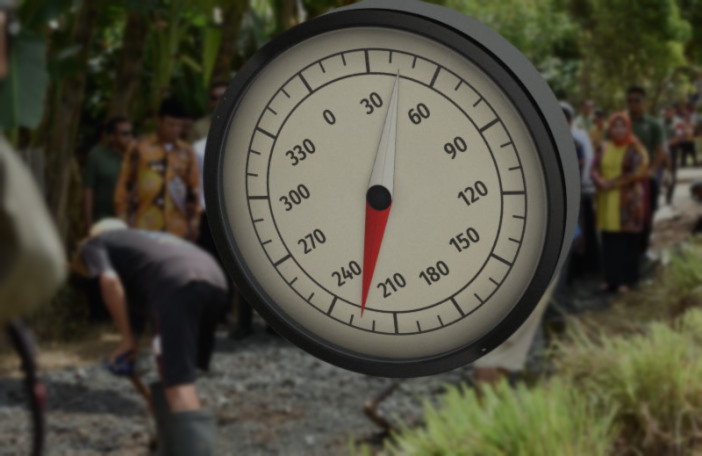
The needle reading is 225 (°)
